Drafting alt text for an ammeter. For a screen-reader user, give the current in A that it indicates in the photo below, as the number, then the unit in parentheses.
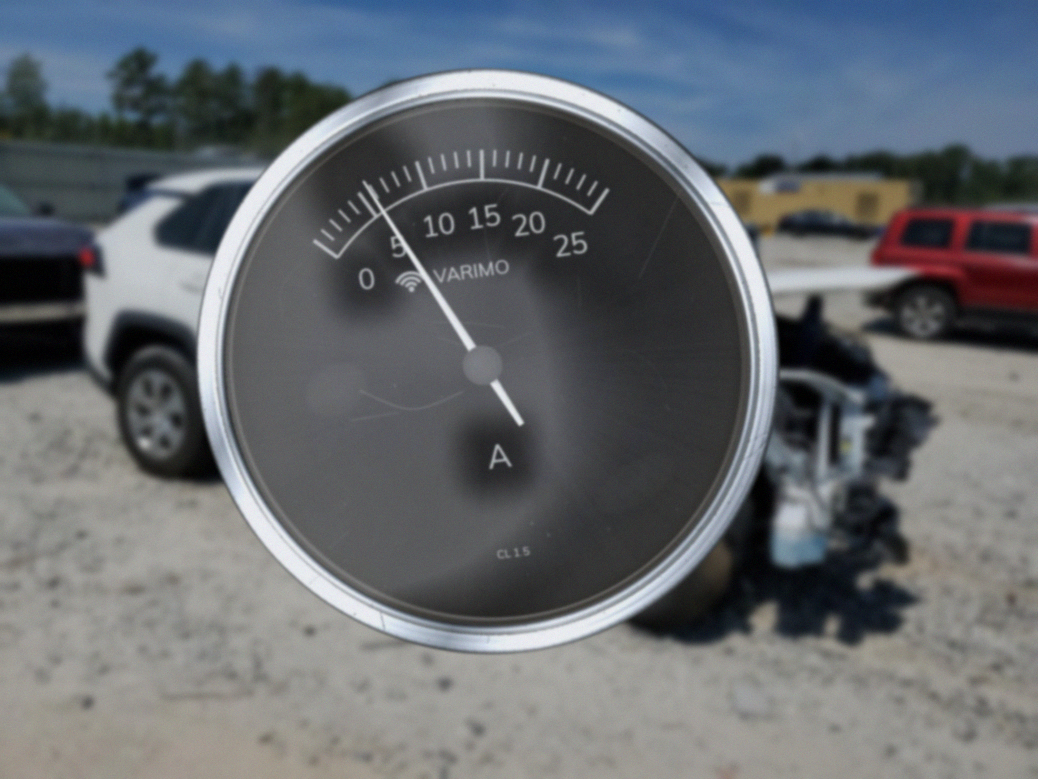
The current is 6 (A)
